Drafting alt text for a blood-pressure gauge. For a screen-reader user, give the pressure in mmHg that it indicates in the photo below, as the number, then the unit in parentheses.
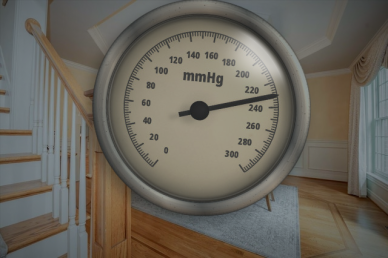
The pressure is 230 (mmHg)
